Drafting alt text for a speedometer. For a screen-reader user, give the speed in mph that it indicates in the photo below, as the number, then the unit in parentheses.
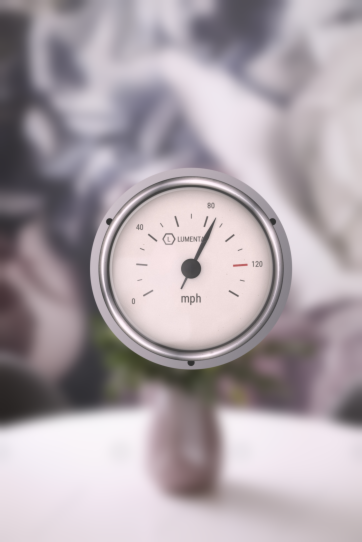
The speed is 85 (mph)
